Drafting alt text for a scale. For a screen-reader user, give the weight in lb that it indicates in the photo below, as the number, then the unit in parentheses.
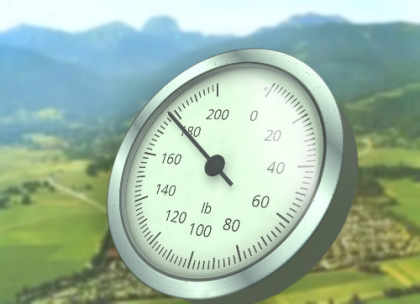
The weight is 178 (lb)
